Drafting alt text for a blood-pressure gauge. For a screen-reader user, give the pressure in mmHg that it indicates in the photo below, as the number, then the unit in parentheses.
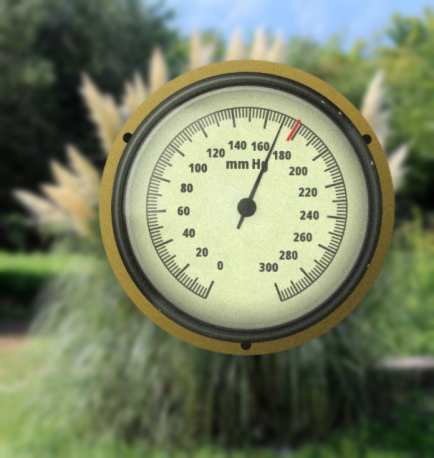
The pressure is 170 (mmHg)
